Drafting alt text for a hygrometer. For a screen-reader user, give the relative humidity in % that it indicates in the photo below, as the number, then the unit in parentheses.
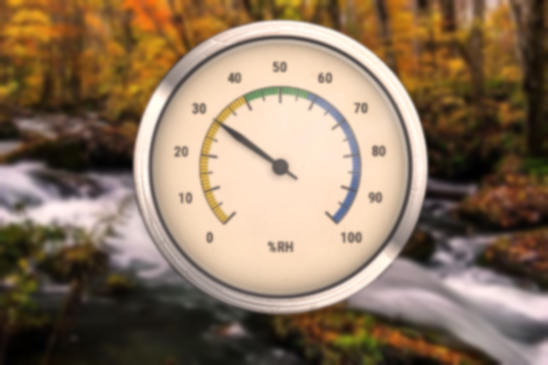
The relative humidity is 30 (%)
